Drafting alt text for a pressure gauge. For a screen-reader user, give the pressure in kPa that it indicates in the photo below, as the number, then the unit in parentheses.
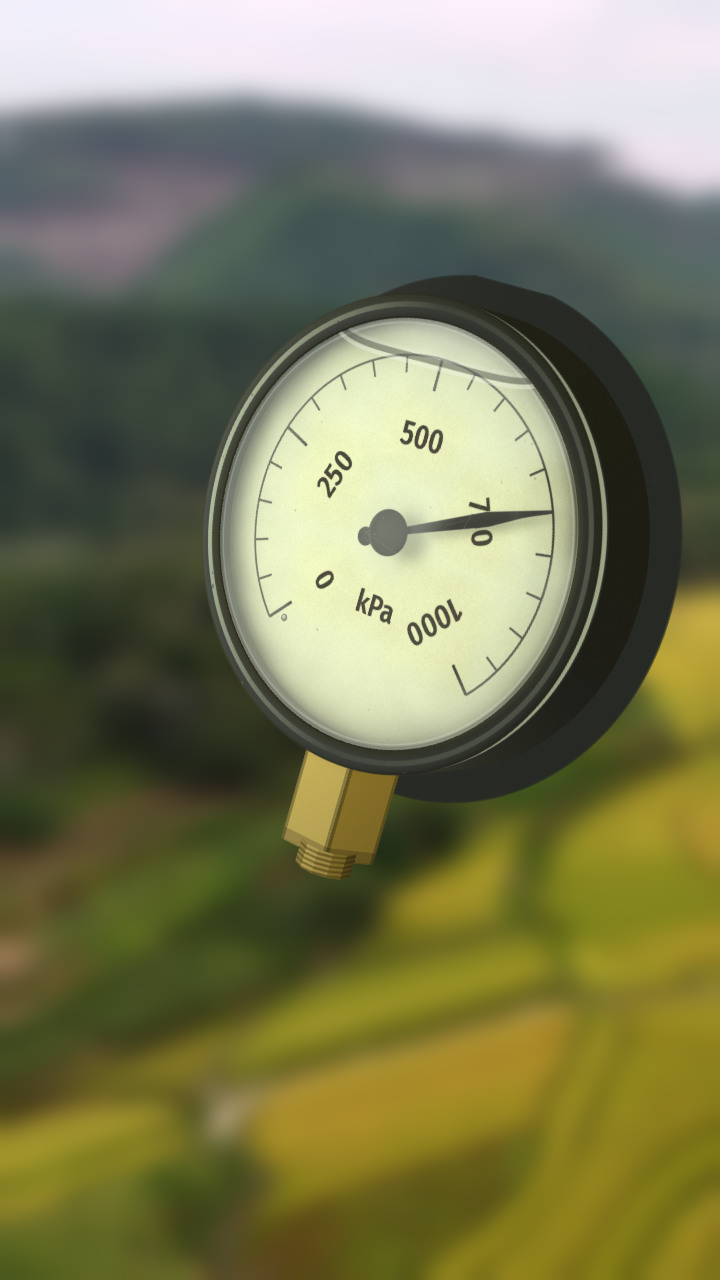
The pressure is 750 (kPa)
